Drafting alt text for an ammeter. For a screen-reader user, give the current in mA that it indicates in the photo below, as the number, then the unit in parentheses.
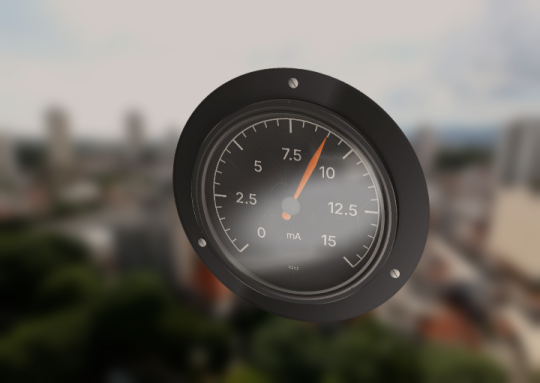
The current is 9 (mA)
